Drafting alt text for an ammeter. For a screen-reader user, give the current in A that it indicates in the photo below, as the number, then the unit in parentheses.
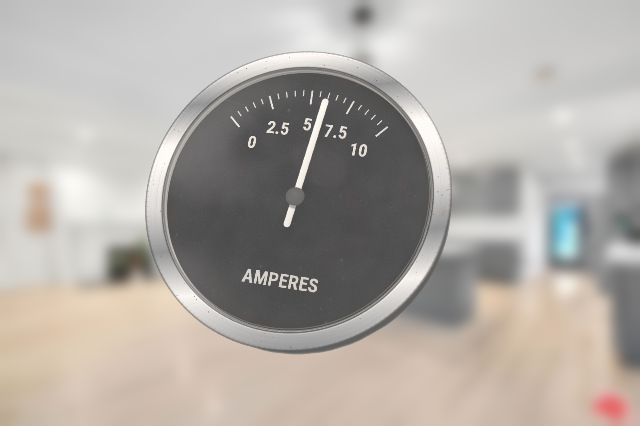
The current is 6 (A)
